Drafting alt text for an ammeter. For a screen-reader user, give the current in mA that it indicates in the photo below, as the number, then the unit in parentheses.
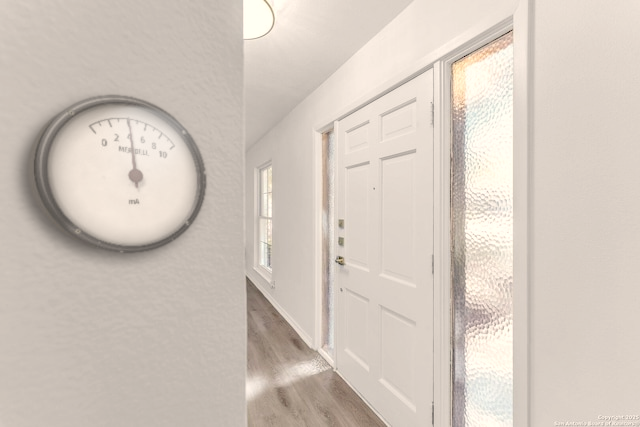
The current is 4 (mA)
